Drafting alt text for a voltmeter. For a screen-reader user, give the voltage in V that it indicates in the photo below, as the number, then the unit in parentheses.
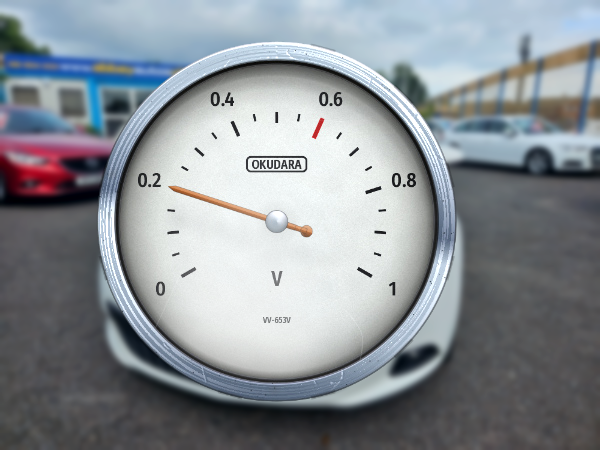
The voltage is 0.2 (V)
